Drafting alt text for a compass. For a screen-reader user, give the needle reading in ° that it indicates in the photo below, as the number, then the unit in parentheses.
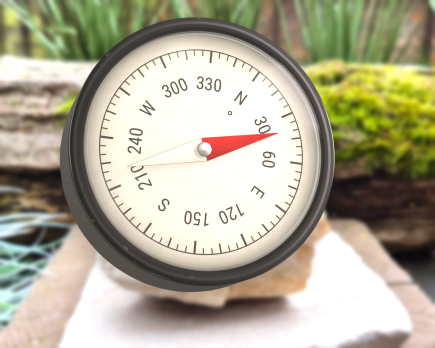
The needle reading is 40 (°)
